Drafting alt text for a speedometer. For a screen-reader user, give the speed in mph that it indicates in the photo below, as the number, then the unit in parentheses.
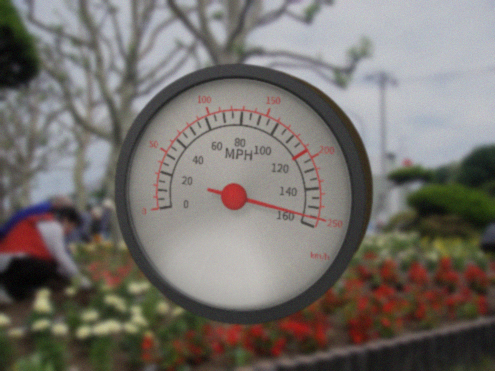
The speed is 155 (mph)
